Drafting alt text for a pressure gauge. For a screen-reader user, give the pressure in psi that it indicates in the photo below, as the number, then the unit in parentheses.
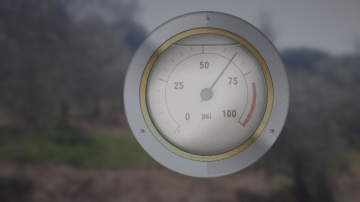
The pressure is 65 (psi)
